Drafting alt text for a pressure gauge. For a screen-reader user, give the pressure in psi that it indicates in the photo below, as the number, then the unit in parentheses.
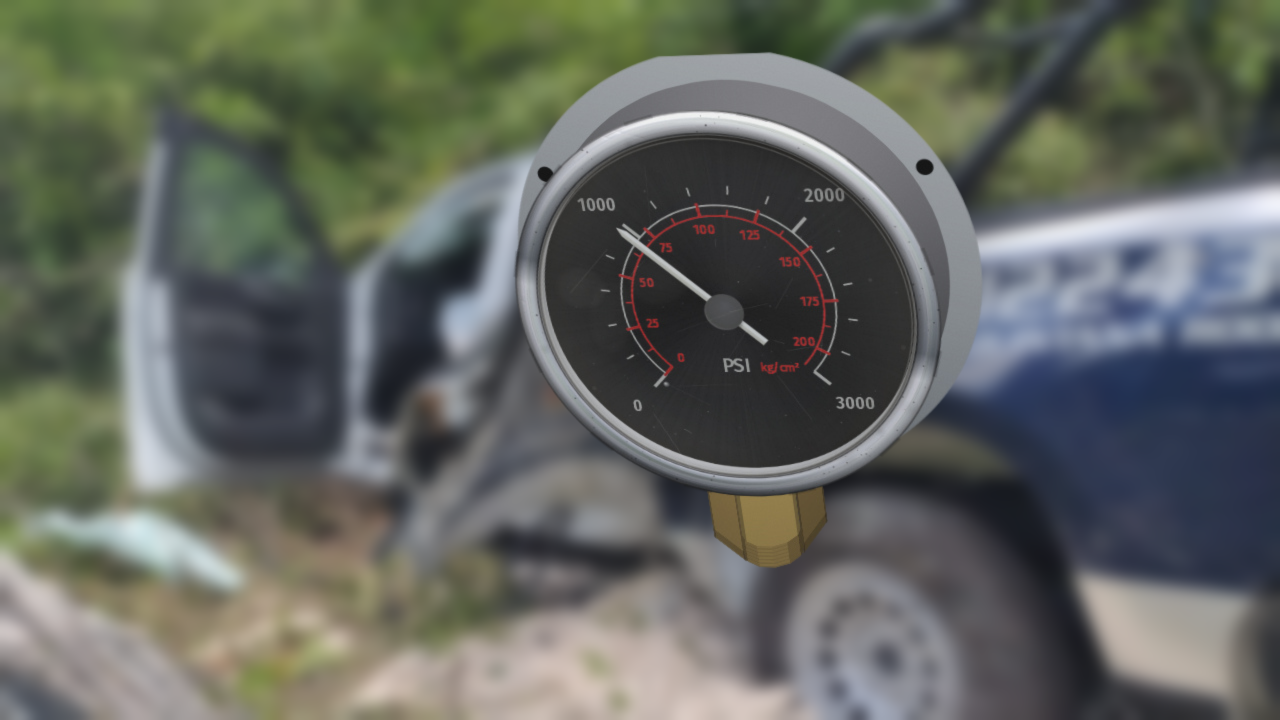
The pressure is 1000 (psi)
